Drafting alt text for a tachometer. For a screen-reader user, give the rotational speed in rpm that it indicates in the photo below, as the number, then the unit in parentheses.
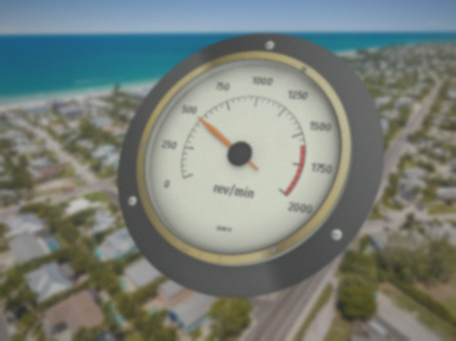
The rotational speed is 500 (rpm)
